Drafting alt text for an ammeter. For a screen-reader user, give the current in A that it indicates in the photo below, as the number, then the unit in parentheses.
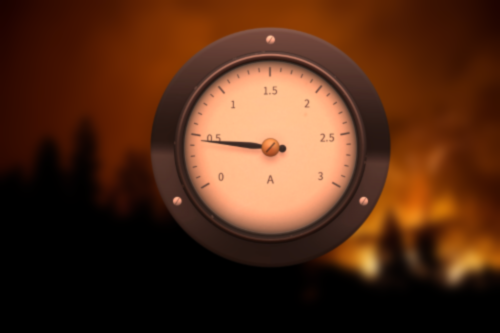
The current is 0.45 (A)
